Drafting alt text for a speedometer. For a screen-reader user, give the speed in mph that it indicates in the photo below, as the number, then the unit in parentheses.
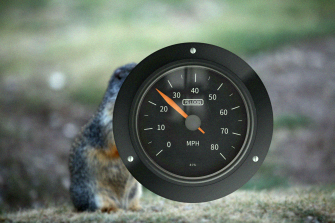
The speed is 25 (mph)
